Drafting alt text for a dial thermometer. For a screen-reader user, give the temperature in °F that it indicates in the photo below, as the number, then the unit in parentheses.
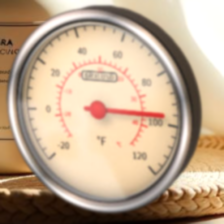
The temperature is 96 (°F)
